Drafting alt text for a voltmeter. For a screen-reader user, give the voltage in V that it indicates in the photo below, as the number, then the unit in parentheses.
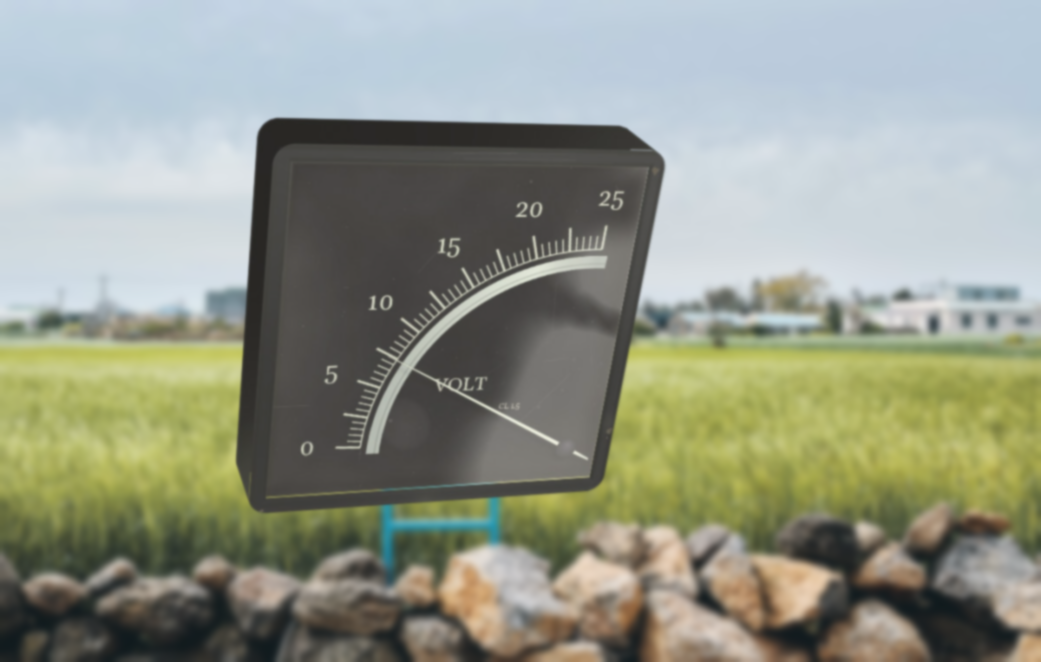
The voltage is 7.5 (V)
